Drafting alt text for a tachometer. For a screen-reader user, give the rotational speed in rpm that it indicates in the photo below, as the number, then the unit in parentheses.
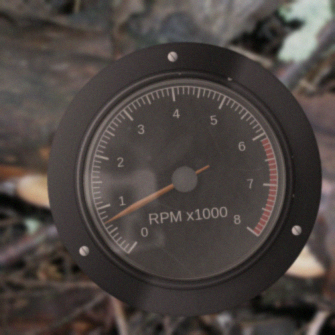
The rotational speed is 700 (rpm)
